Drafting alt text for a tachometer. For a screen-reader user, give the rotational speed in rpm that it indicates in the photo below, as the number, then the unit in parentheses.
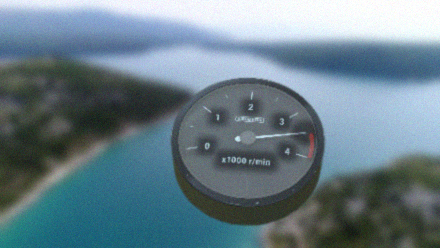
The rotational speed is 3500 (rpm)
